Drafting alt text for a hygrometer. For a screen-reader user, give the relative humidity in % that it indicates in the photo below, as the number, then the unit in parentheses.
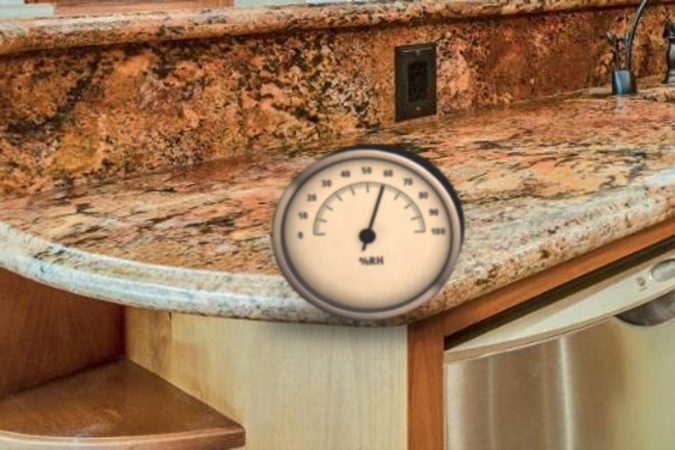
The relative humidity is 60 (%)
